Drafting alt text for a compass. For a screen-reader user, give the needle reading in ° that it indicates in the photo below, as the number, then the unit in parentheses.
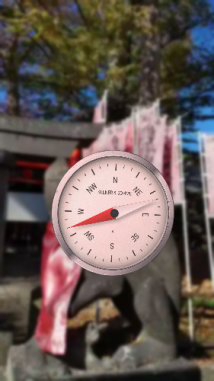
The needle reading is 250 (°)
